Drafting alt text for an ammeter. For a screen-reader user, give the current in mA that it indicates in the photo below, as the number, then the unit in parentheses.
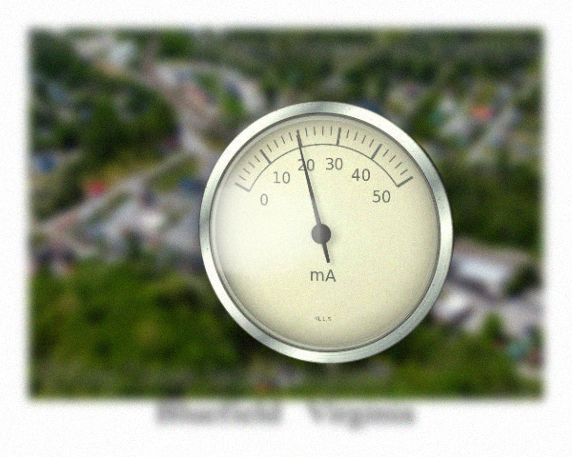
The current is 20 (mA)
